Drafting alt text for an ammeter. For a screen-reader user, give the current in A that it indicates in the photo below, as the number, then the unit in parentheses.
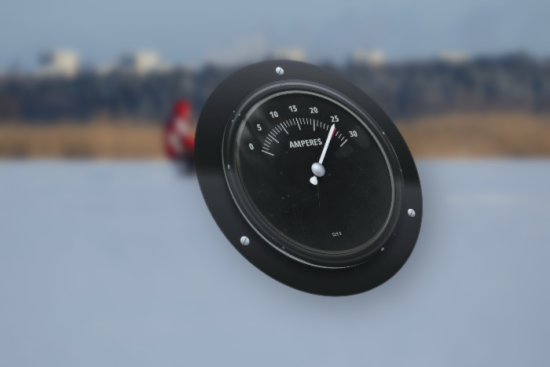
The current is 25 (A)
